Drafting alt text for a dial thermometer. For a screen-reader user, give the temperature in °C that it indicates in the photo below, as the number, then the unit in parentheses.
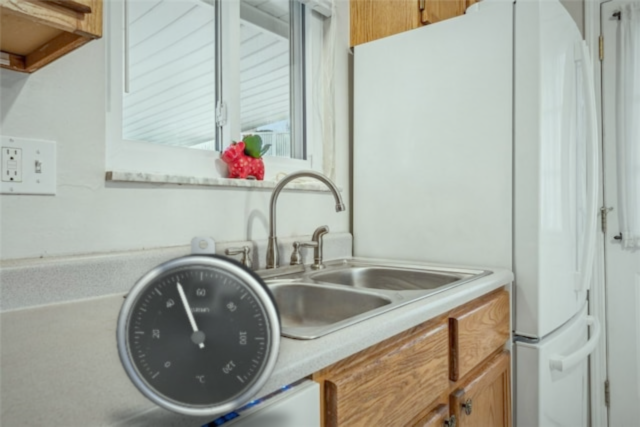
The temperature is 50 (°C)
